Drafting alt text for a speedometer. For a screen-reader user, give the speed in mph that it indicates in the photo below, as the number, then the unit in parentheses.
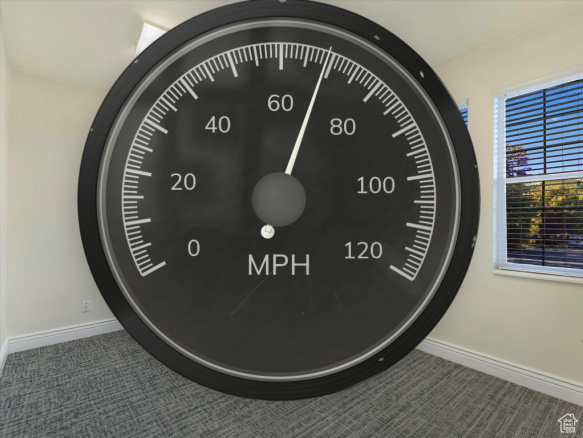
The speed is 69 (mph)
